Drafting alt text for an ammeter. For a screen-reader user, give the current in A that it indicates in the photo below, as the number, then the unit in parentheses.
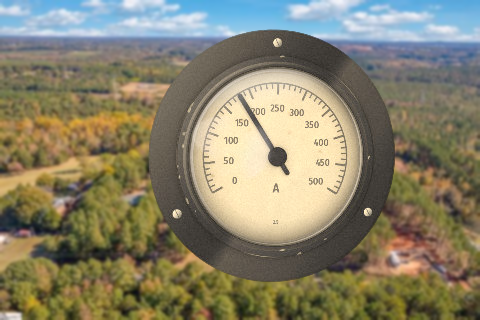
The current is 180 (A)
